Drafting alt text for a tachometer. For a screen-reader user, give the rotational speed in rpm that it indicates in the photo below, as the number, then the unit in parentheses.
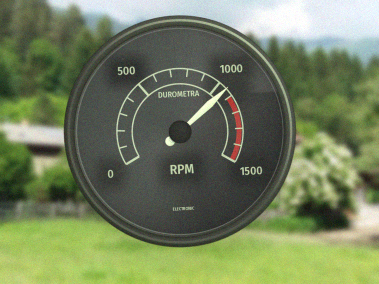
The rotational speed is 1050 (rpm)
